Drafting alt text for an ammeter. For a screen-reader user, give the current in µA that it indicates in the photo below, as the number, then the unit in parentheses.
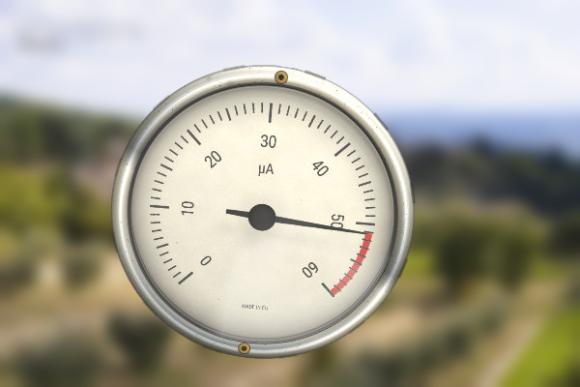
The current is 51 (µA)
